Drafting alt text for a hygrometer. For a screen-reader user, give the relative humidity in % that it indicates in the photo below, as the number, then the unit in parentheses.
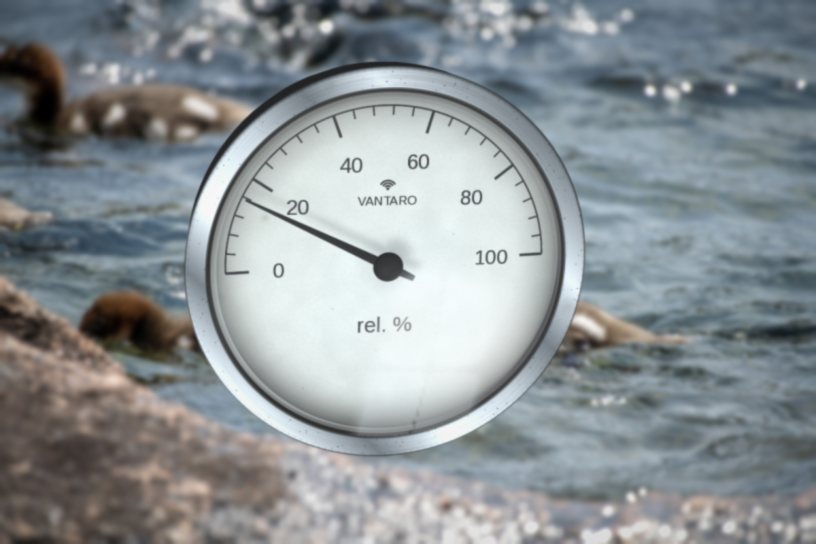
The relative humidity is 16 (%)
